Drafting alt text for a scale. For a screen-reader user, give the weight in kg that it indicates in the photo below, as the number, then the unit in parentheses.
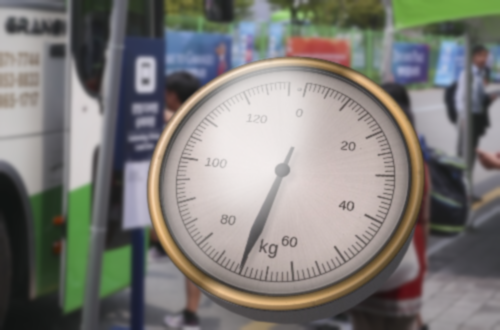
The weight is 70 (kg)
